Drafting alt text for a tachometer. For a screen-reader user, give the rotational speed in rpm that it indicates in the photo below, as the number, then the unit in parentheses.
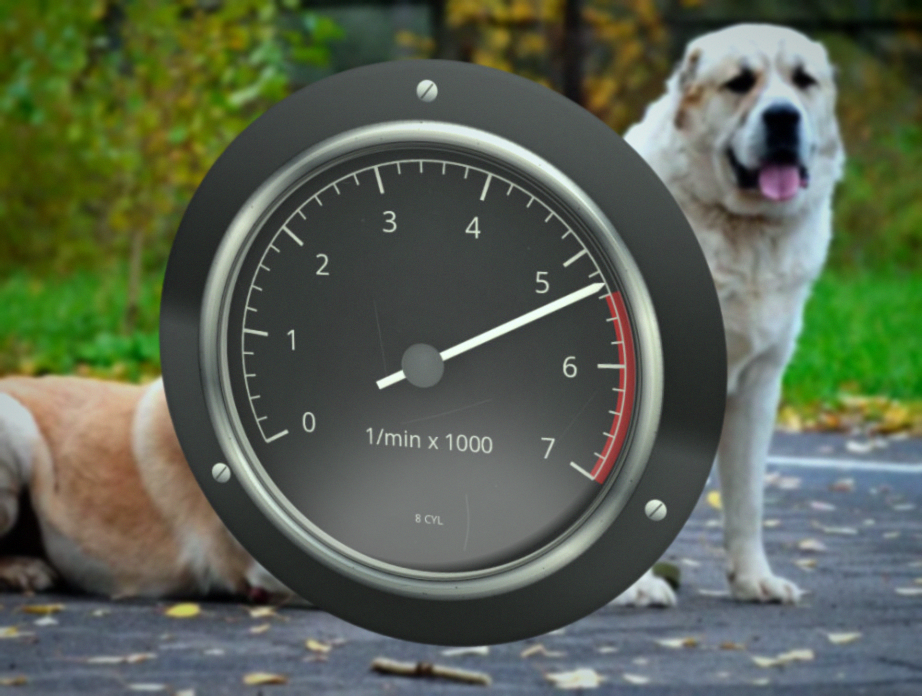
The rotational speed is 5300 (rpm)
